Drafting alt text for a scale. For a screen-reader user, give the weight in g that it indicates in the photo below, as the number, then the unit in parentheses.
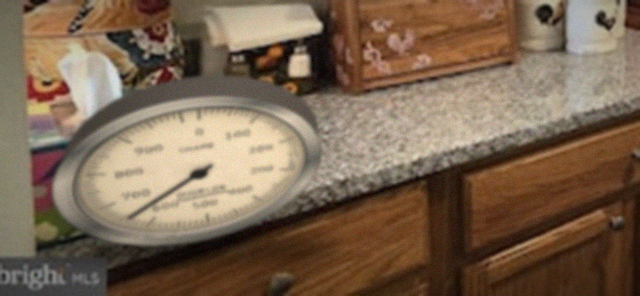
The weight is 650 (g)
